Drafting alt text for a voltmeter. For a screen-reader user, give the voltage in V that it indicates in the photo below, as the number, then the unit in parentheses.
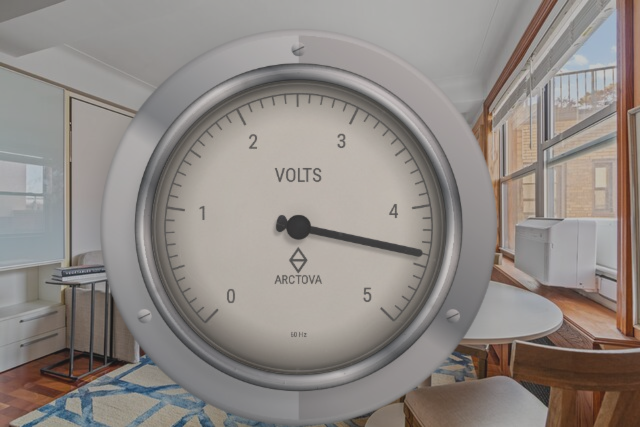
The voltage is 4.4 (V)
